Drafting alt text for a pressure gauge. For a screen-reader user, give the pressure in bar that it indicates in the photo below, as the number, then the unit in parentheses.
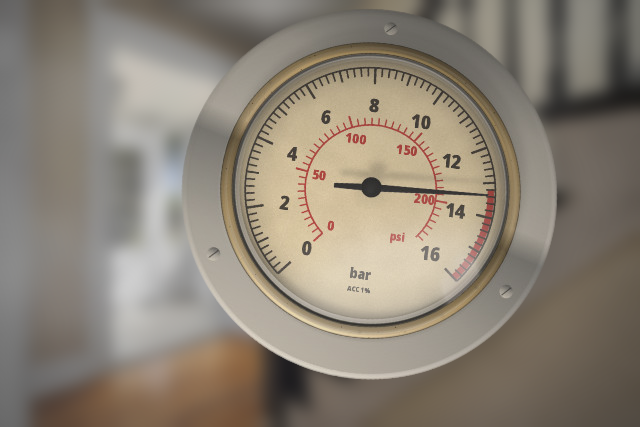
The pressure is 13.4 (bar)
